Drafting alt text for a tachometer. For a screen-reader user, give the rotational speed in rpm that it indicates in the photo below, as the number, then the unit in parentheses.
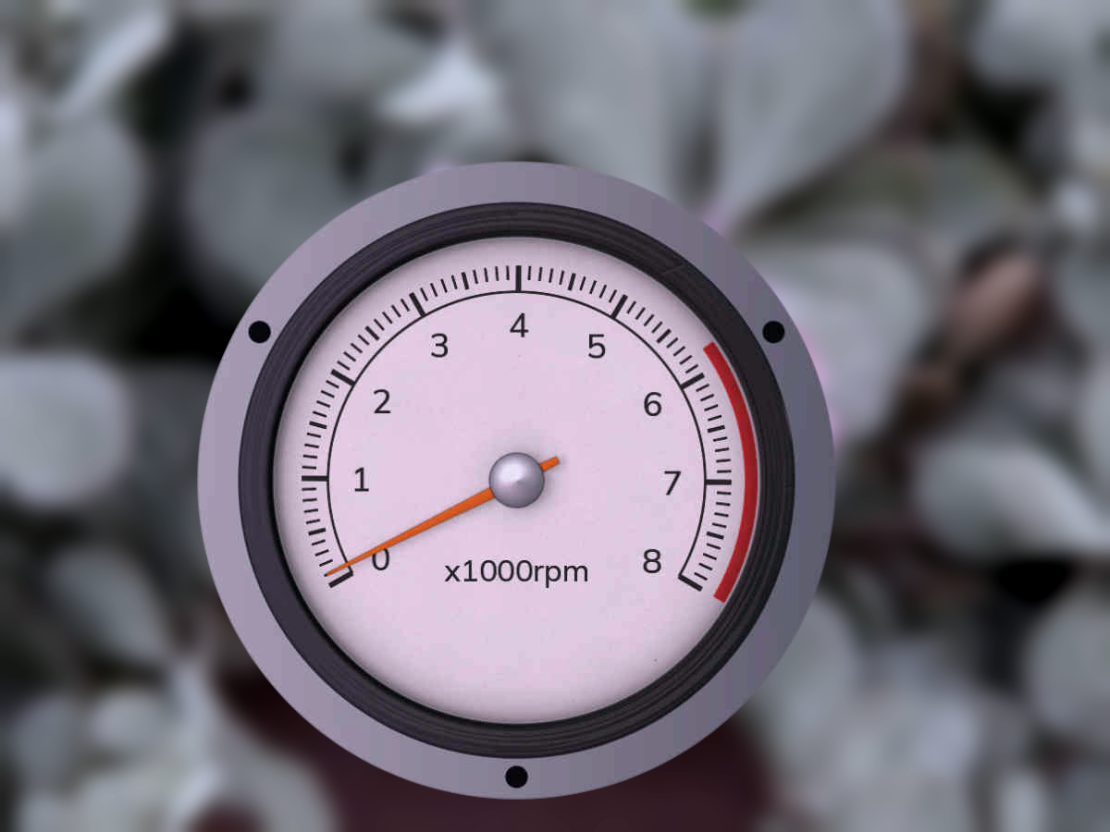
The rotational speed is 100 (rpm)
